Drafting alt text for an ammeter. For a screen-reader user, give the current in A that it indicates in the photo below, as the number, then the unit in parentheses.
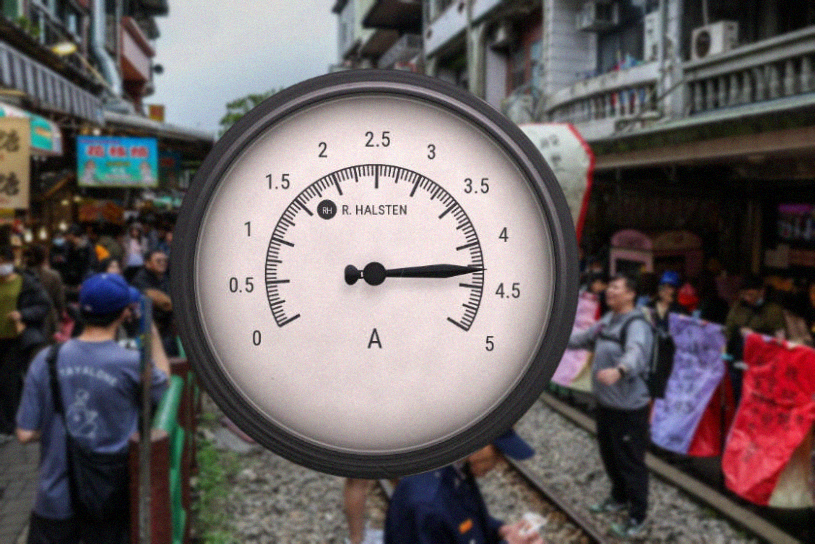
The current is 4.3 (A)
